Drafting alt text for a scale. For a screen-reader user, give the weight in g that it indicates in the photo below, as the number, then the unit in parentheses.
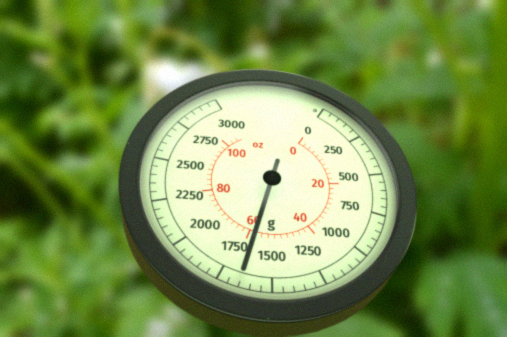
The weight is 1650 (g)
